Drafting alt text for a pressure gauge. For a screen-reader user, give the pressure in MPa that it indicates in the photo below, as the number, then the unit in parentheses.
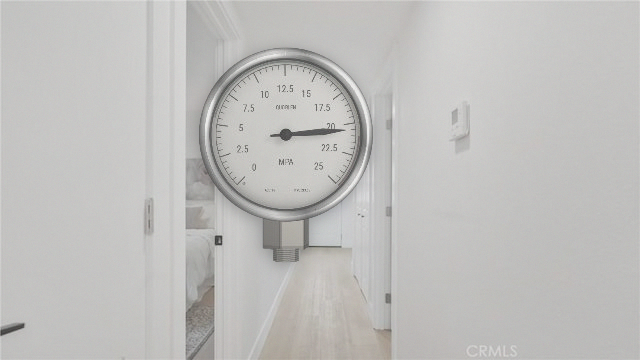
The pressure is 20.5 (MPa)
